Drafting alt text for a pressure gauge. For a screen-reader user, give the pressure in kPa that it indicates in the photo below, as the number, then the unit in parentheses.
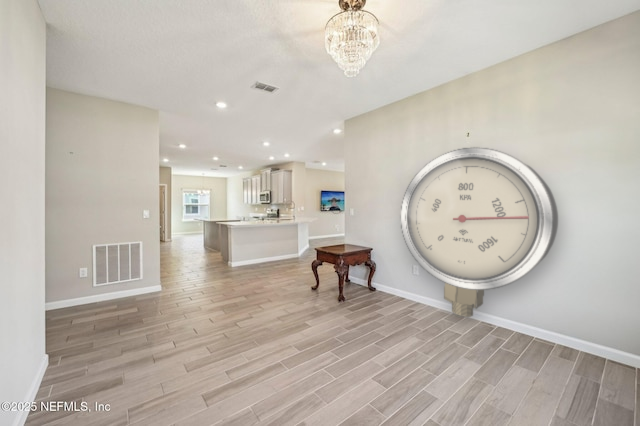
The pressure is 1300 (kPa)
